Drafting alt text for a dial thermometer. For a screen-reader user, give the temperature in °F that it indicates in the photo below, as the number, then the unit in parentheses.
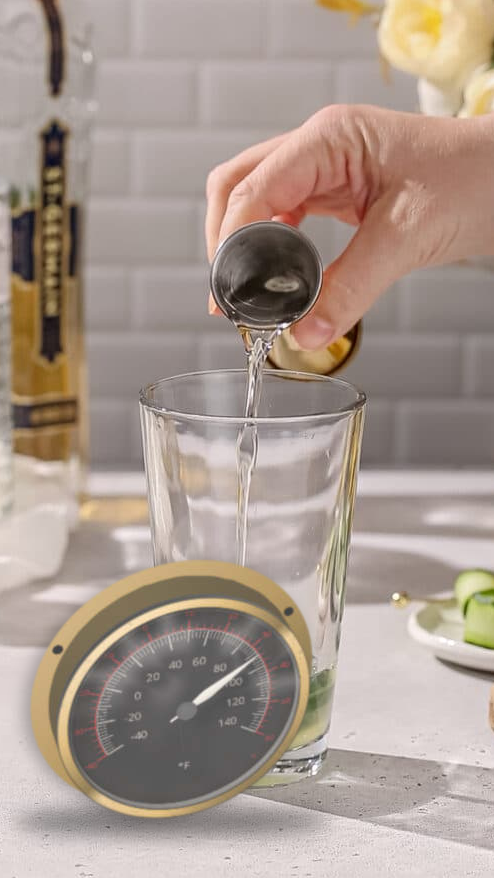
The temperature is 90 (°F)
